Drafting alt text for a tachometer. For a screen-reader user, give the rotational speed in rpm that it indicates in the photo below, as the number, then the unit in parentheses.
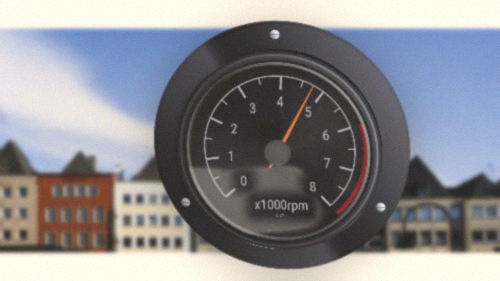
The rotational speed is 4750 (rpm)
